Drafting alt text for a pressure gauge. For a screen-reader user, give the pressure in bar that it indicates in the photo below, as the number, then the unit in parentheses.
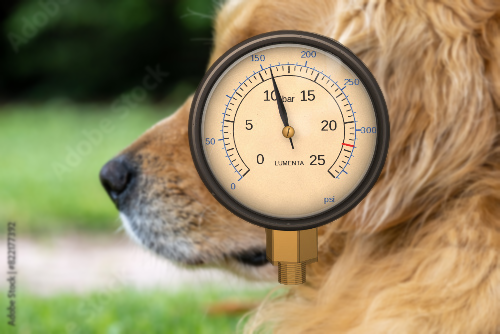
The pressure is 11 (bar)
